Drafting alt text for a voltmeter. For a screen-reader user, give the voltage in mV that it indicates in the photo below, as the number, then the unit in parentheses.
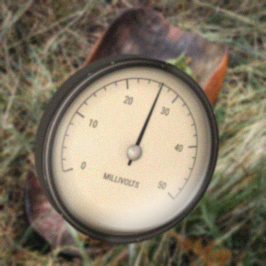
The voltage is 26 (mV)
